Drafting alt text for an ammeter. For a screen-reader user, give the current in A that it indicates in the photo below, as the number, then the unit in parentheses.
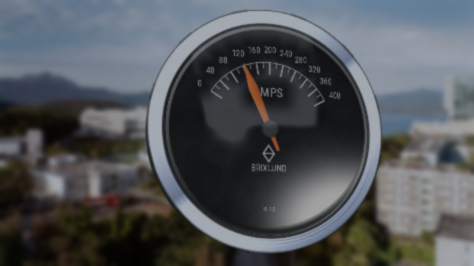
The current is 120 (A)
